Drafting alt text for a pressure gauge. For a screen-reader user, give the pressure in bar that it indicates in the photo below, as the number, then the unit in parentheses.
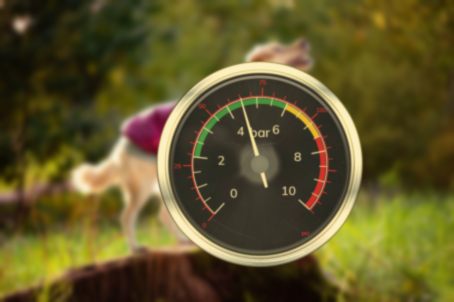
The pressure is 4.5 (bar)
